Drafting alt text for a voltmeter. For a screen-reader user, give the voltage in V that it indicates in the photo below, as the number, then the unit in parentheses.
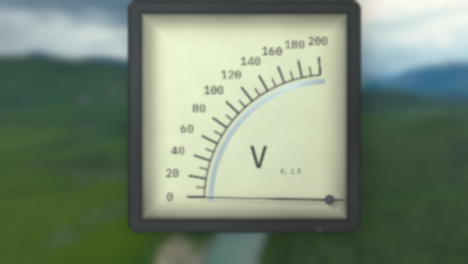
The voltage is 0 (V)
